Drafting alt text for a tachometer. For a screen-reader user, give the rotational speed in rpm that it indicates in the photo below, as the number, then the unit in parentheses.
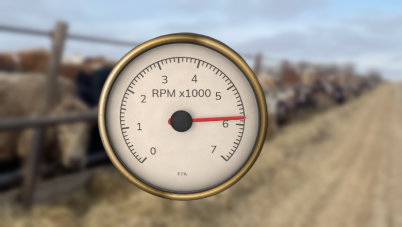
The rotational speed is 5800 (rpm)
